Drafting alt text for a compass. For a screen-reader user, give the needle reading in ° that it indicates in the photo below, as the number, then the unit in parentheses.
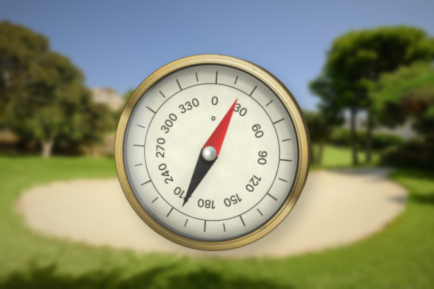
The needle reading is 22.5 (°)
